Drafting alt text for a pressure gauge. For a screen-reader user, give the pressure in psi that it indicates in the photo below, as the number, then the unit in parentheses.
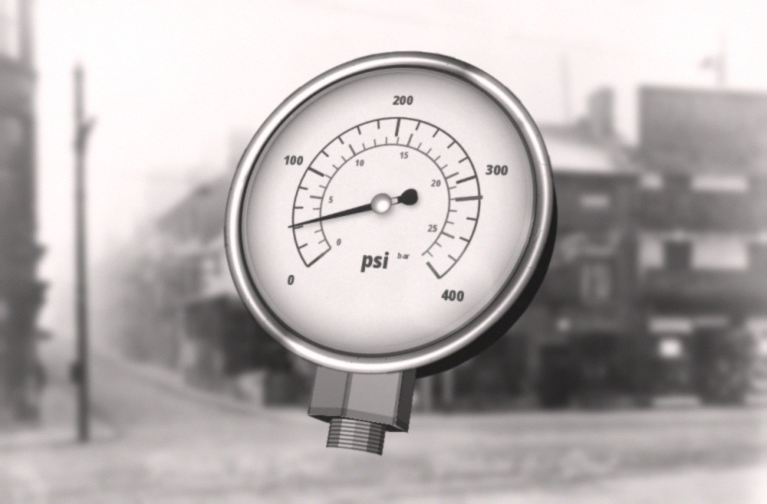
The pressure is 40 (psi)
